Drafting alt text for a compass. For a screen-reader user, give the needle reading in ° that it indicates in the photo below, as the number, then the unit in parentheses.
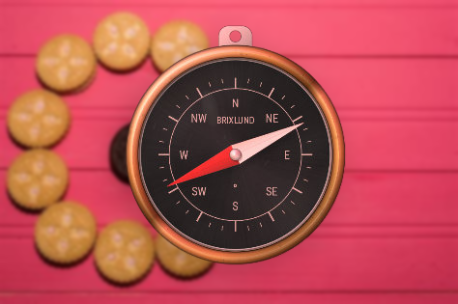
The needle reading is 245 (°)
